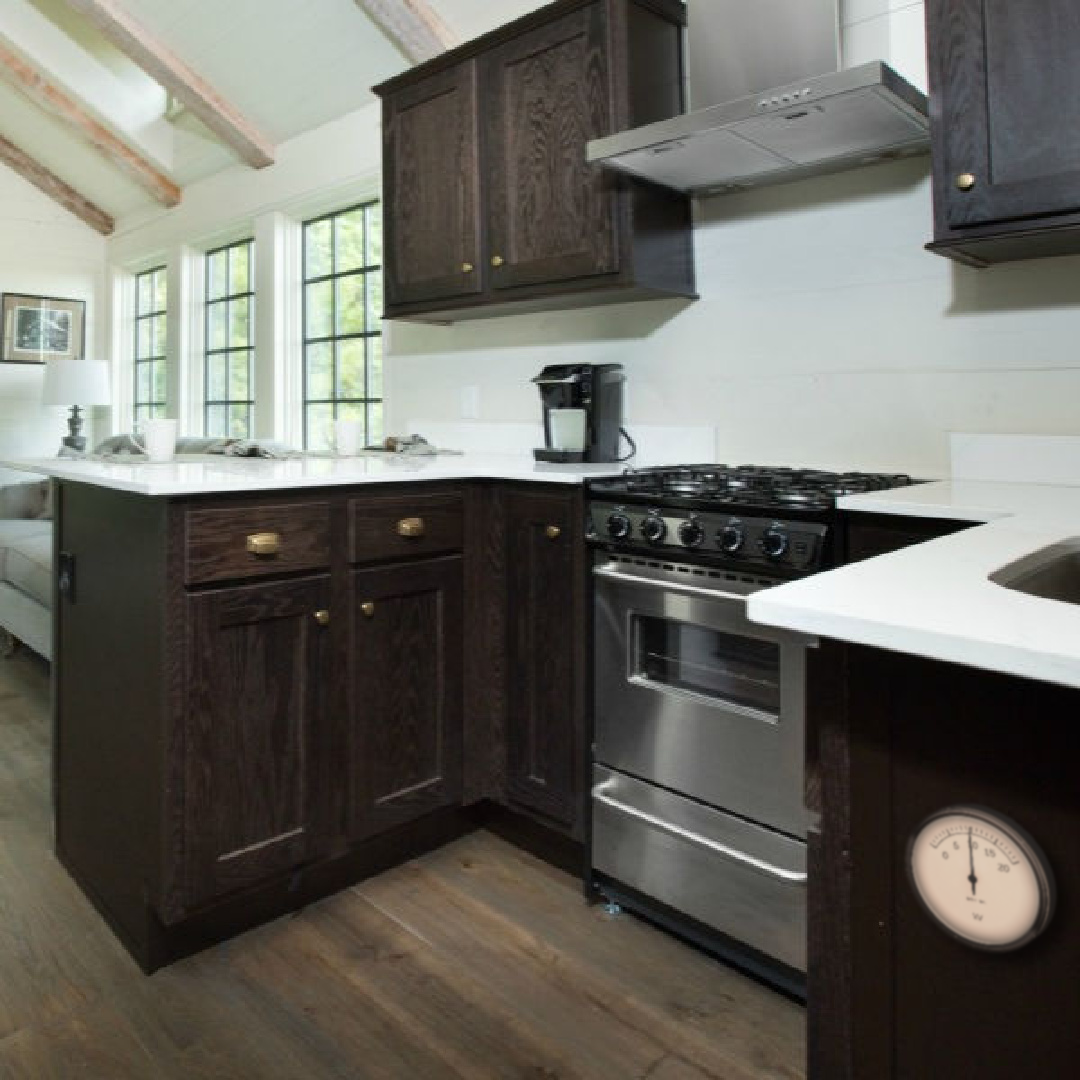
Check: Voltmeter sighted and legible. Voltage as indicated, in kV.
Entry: 10 kV
